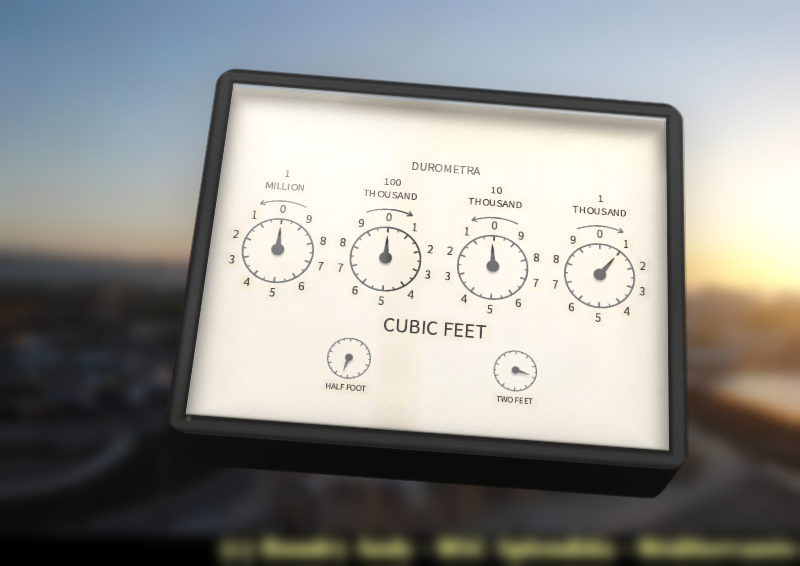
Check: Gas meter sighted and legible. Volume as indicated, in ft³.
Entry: 100 ft³
